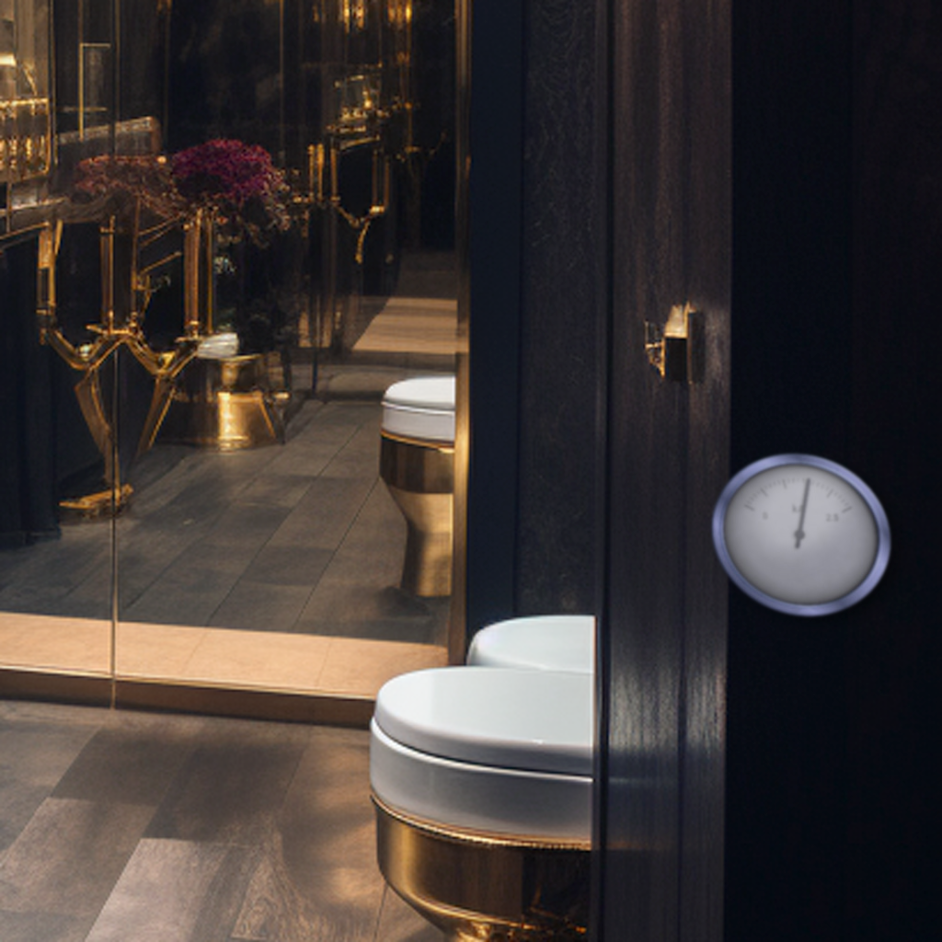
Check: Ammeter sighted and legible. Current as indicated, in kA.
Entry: 1.5 kA
